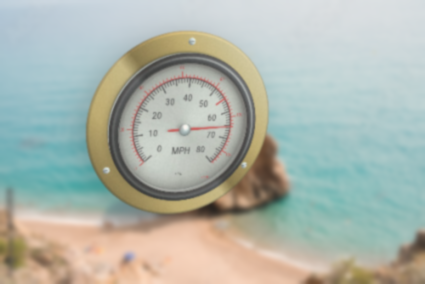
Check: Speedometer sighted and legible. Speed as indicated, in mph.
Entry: 65 mph
